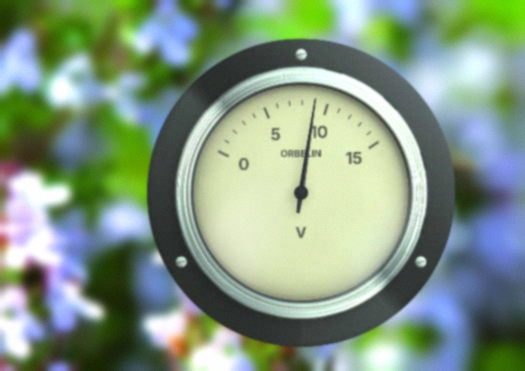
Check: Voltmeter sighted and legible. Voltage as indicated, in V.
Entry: 9 V
